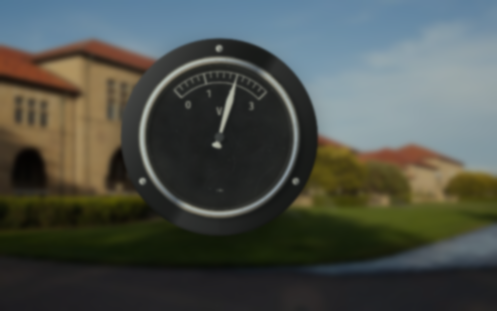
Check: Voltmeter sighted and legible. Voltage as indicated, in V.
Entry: 2 V
